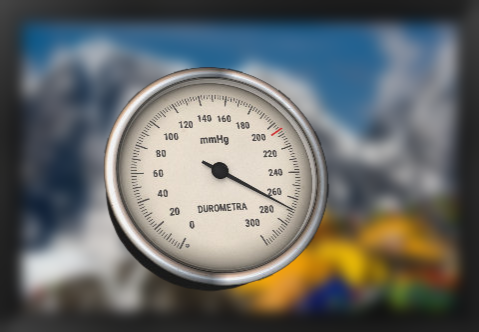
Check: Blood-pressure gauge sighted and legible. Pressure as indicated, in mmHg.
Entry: 270 mmHg
